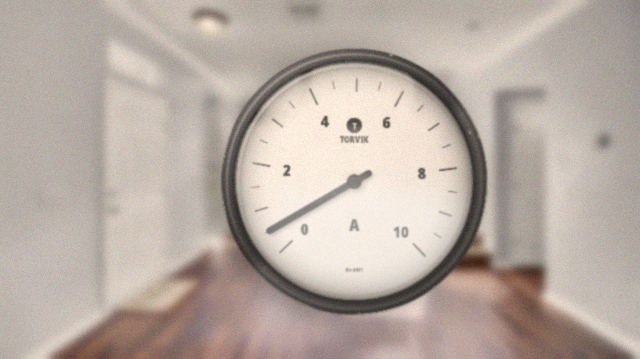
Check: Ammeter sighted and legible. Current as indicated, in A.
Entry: 0.5 A
